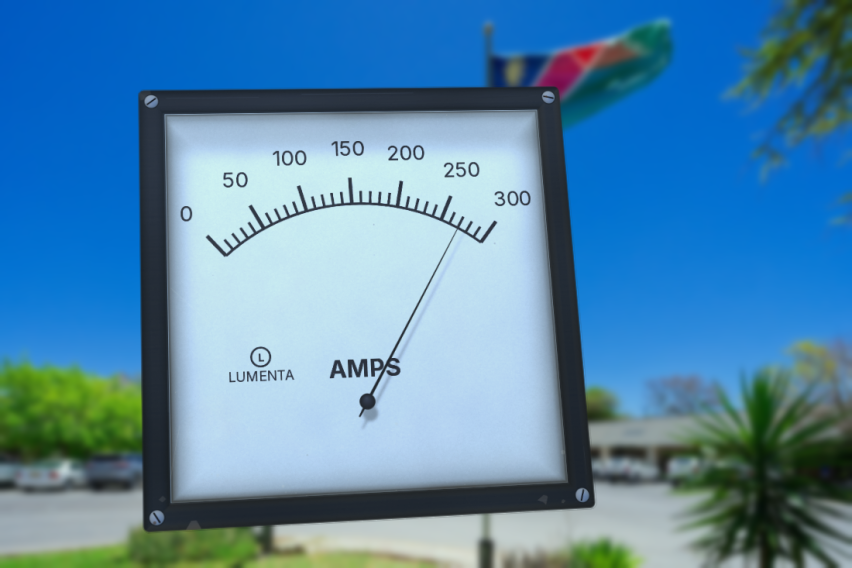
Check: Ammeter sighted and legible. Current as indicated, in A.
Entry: 270 A
